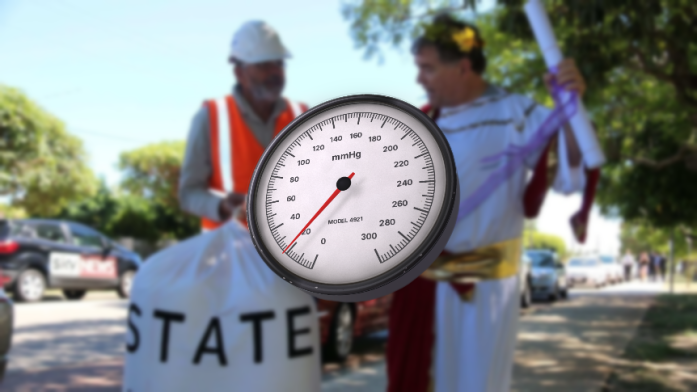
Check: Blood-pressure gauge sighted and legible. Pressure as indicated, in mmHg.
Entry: 20 mmHg
